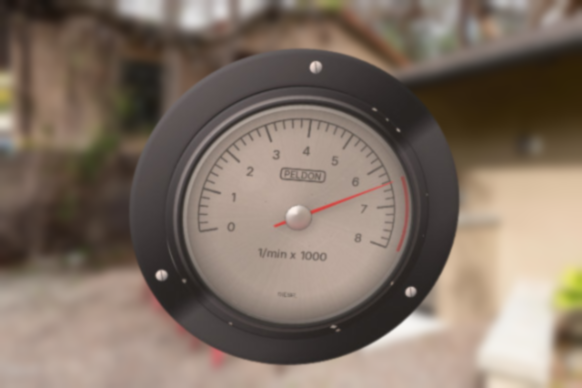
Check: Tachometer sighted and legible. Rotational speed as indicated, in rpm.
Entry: 6400 rpm
